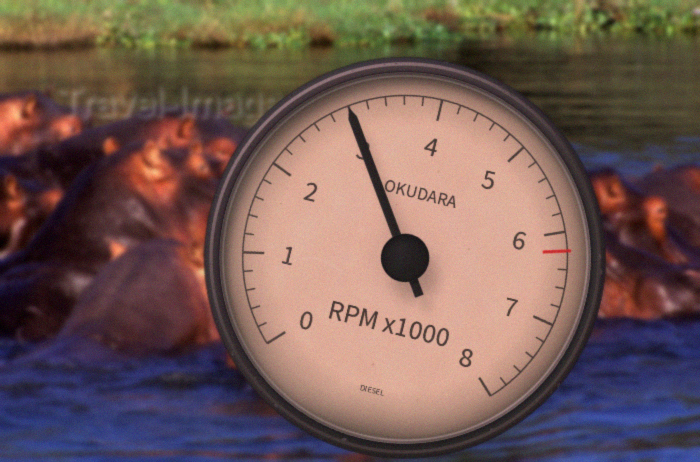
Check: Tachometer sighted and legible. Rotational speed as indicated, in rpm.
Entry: 3000 rpm
